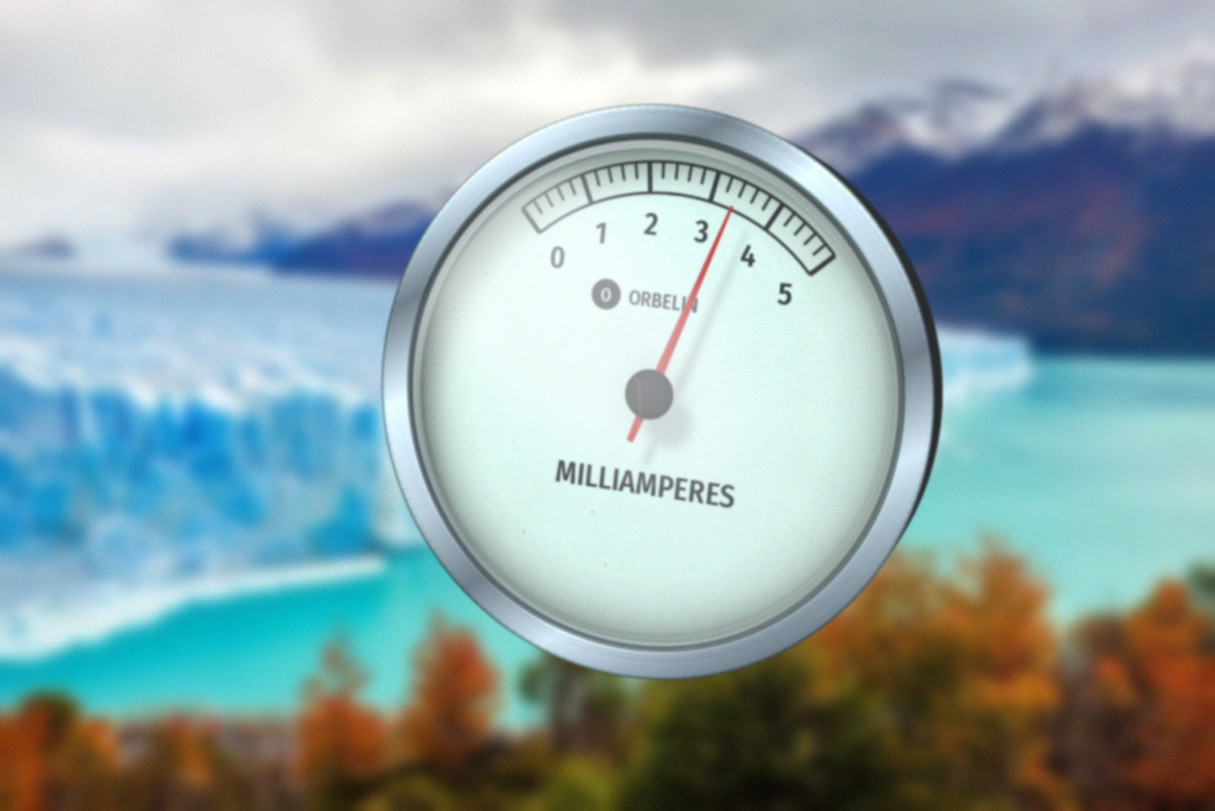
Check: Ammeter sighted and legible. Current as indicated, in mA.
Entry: 3.4 mA
